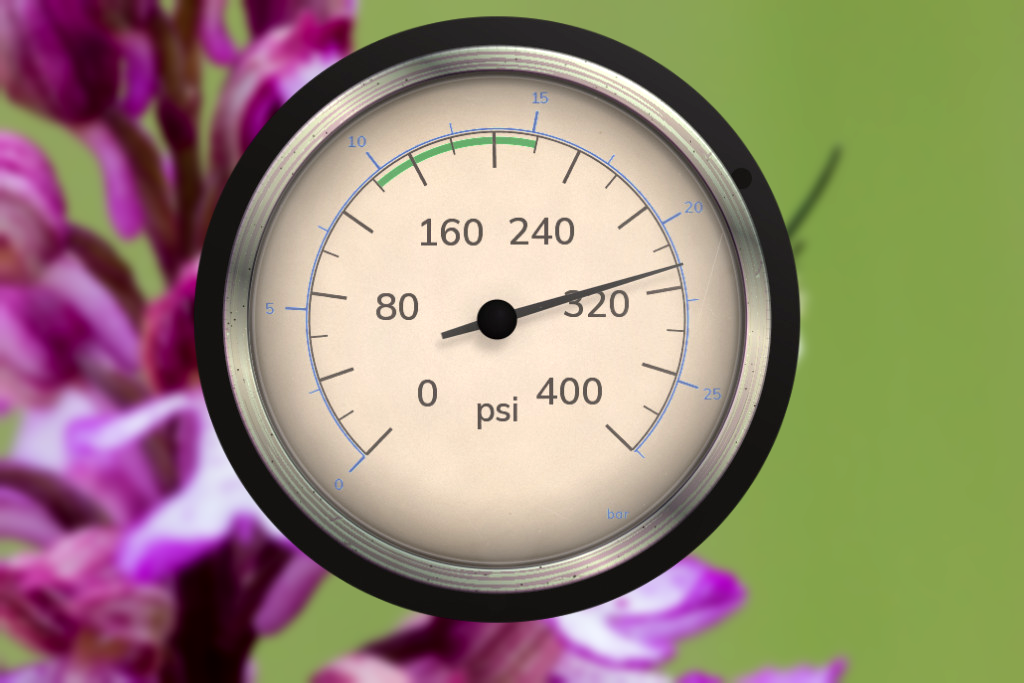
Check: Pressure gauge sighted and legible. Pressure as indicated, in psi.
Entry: 310 psi
